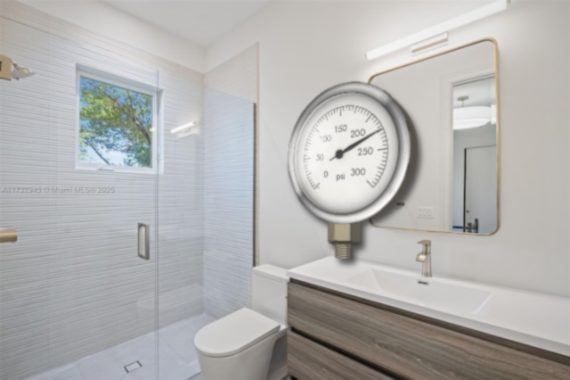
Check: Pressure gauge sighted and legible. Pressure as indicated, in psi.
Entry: 225 psi
